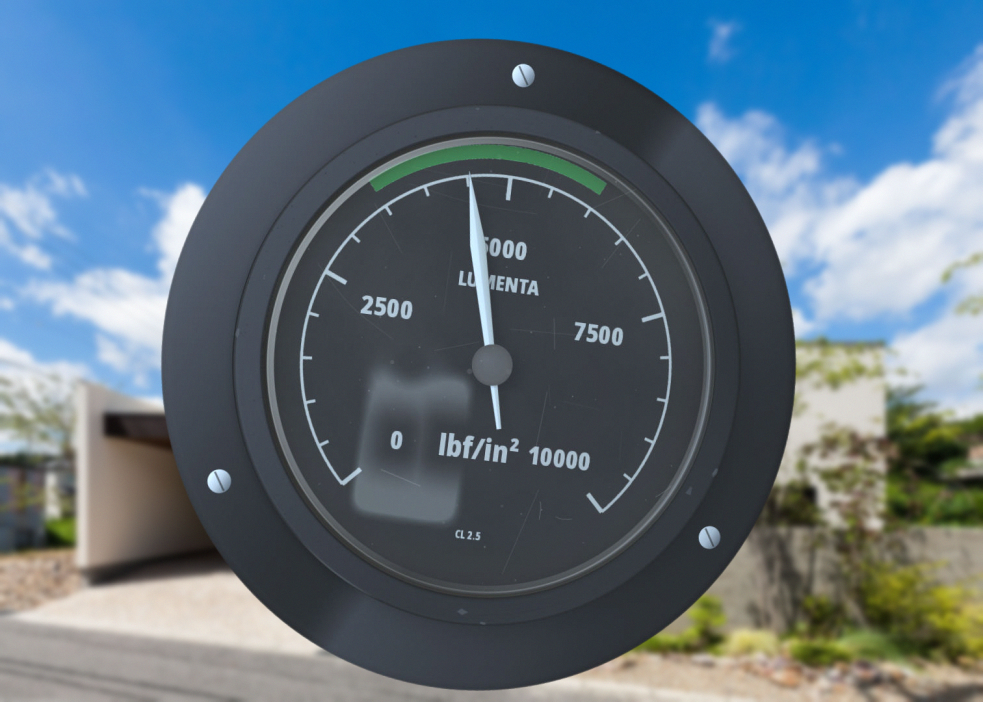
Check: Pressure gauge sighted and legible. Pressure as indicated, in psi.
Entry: 4500 psi
